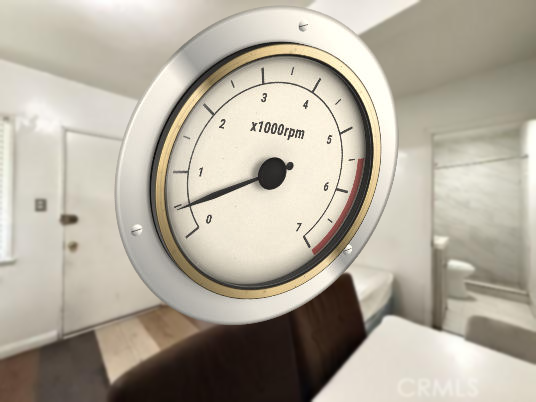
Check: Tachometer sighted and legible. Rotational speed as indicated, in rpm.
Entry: 500 rpm
